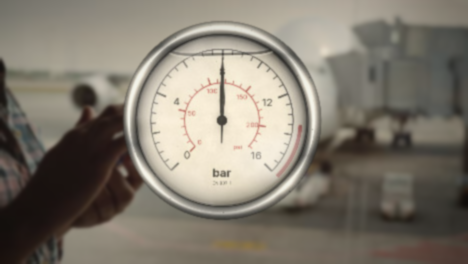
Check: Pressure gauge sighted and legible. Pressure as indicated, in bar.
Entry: 8 bar
